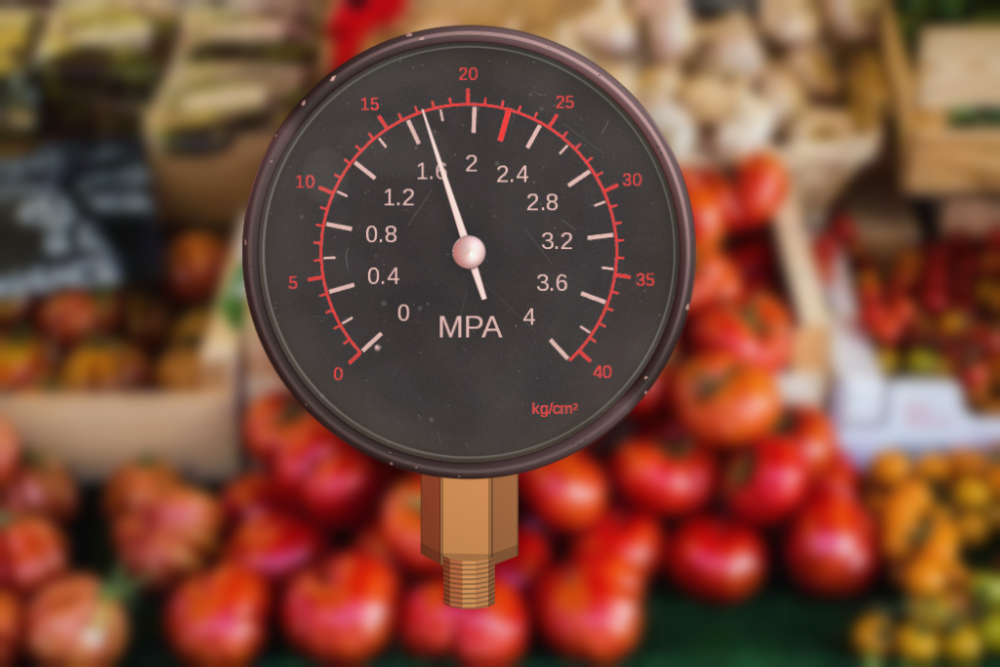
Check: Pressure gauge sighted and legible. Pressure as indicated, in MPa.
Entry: 1.7 MPa
